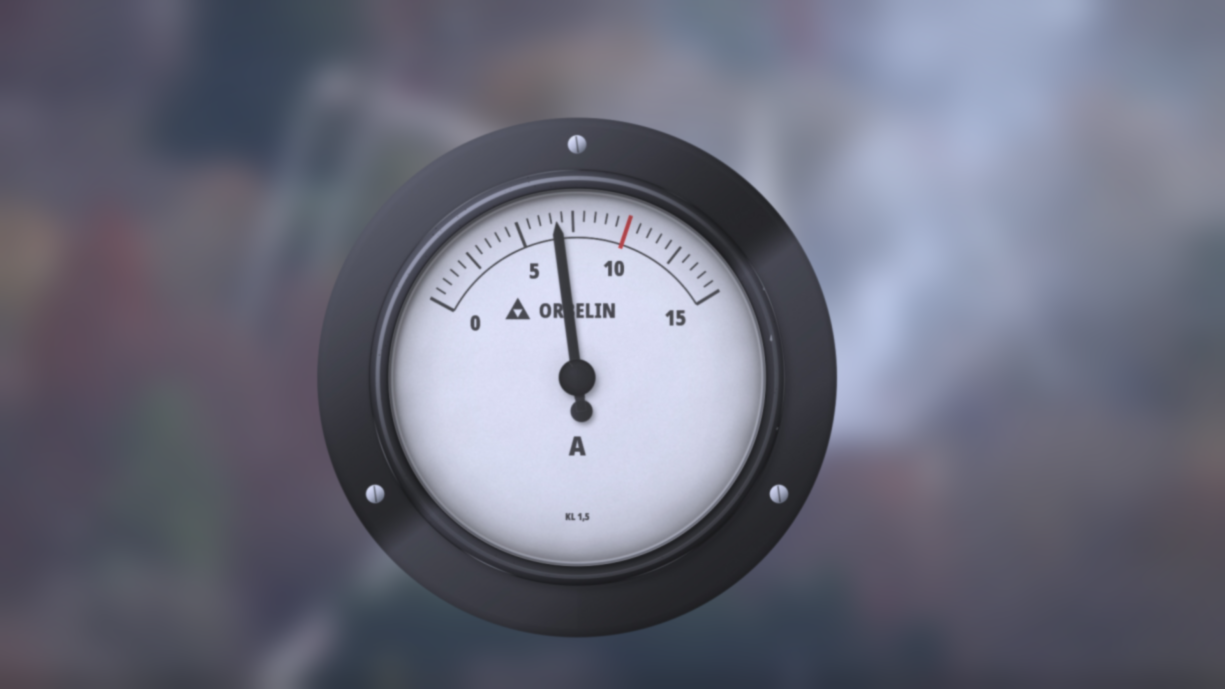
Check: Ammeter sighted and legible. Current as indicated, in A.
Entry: 6.75 A
